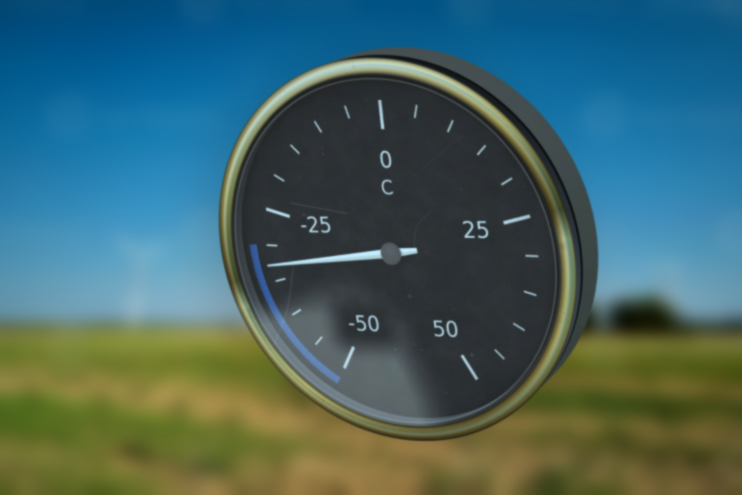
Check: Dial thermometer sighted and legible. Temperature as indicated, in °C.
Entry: -32.5 °C
